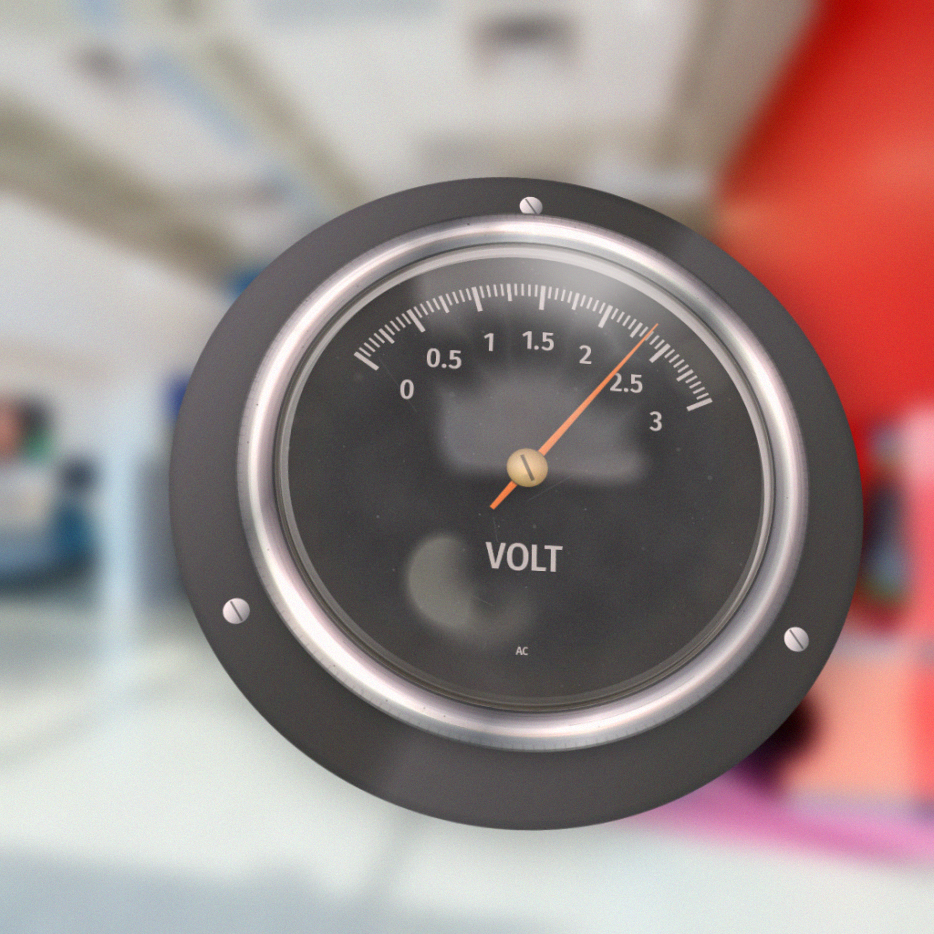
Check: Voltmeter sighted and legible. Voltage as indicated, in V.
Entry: 2.35 V
